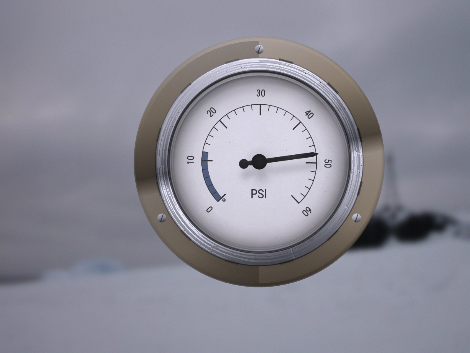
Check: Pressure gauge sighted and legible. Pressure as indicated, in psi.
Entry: 48 psi
